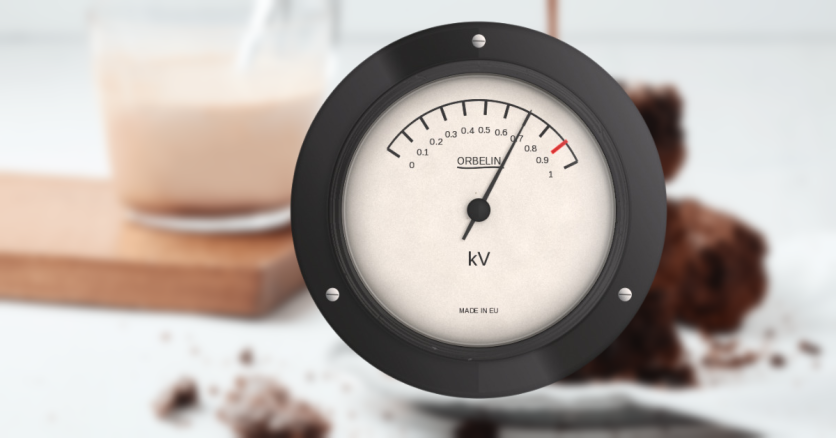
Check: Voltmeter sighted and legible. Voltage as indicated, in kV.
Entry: 0.7 kV
